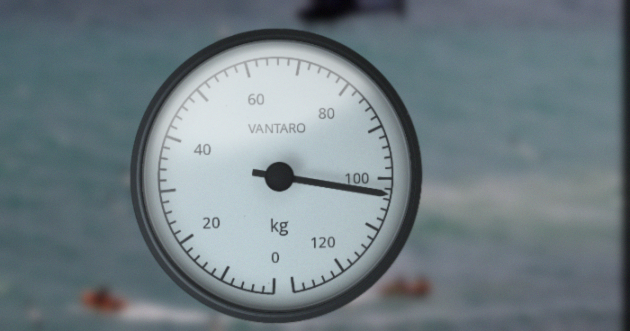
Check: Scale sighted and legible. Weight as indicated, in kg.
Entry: 103 kg
